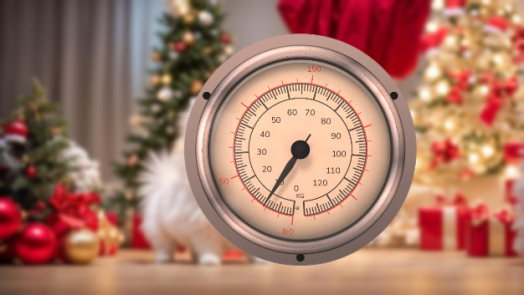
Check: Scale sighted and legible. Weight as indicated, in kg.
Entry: 10 kg
